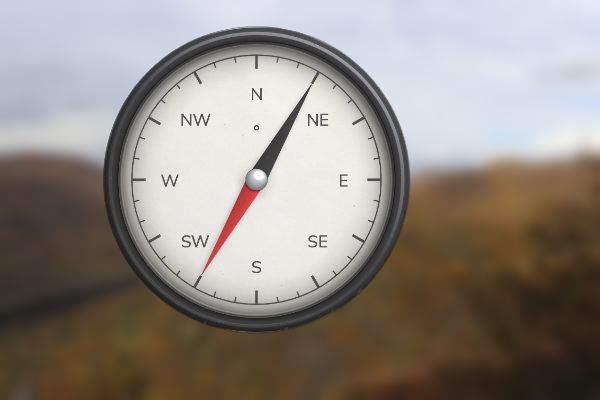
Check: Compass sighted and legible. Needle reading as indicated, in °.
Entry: 210 °
